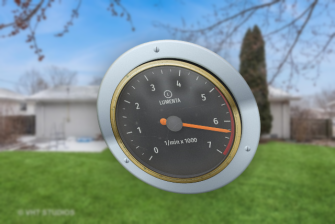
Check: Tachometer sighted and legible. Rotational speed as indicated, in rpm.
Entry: 6250 rpm
